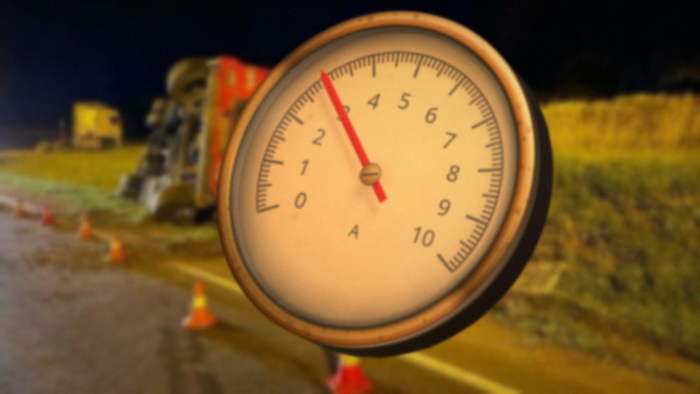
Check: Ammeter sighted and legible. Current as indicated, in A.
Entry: 3 A
